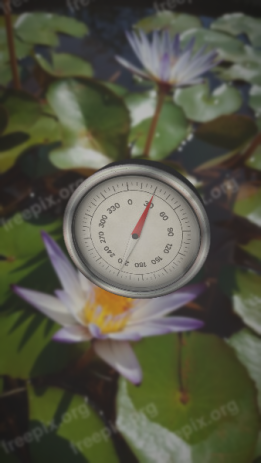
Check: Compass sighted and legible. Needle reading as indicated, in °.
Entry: 30 °
